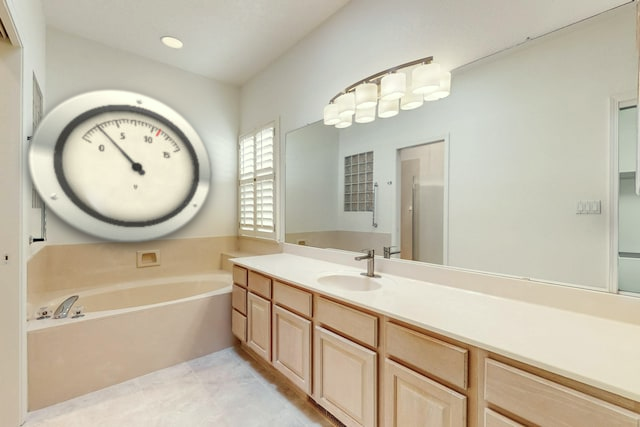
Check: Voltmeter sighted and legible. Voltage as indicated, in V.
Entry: 2.5 V
